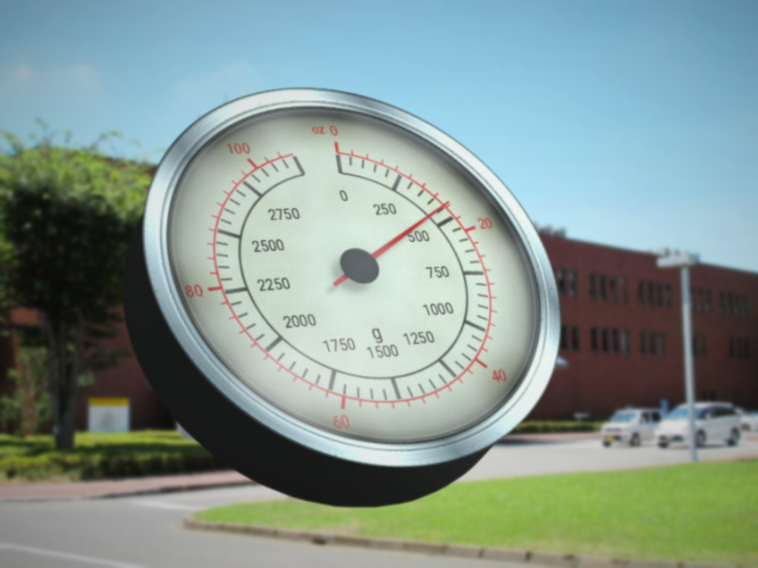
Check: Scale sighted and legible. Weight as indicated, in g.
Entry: 450 g
